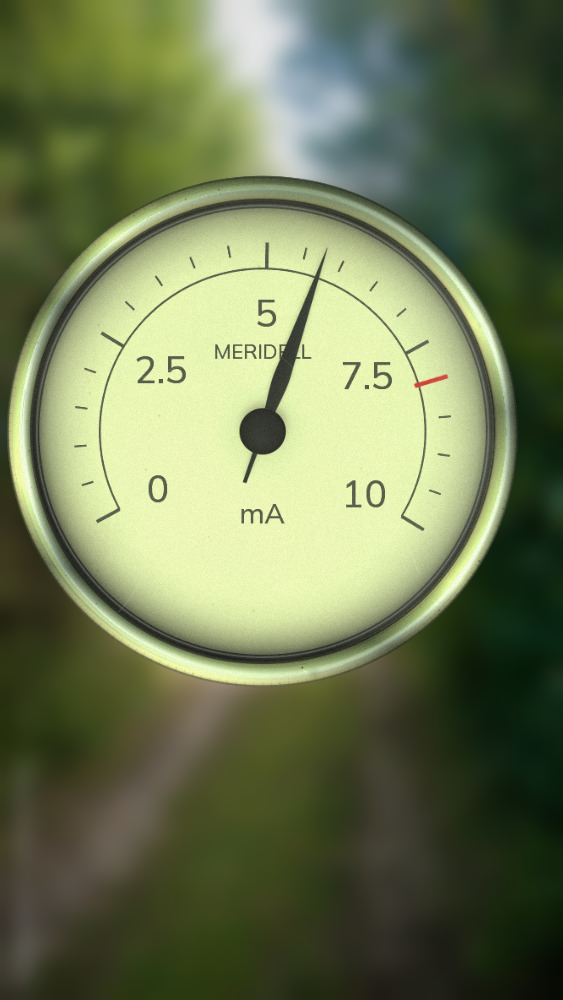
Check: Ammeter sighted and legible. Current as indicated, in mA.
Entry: 5.75 mA
